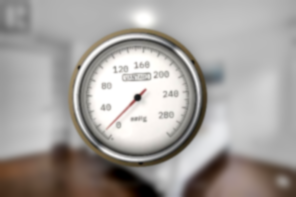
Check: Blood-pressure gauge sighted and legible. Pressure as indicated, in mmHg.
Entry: 10 mmHg
